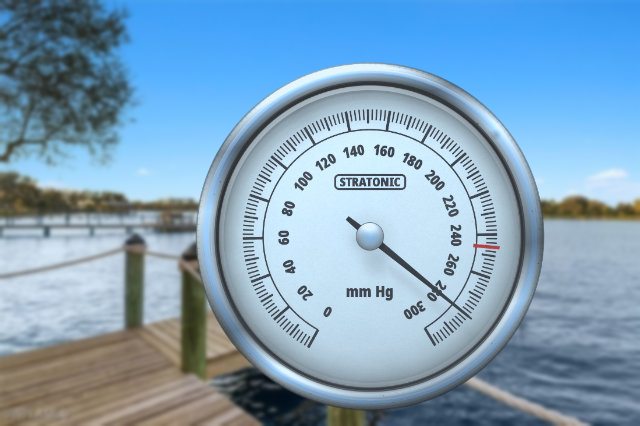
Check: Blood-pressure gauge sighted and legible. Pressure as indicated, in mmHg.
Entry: 280 mmHg
